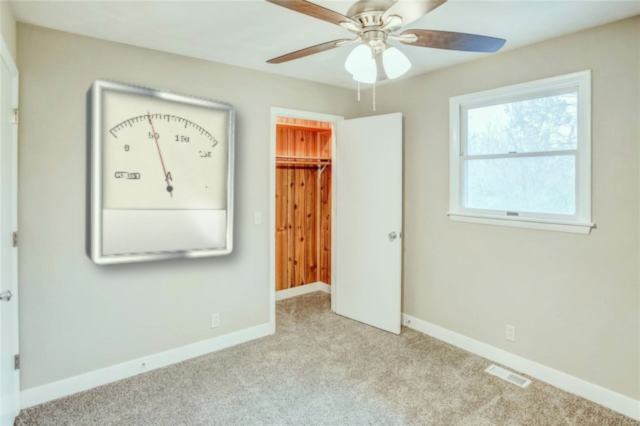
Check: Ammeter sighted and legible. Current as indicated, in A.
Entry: 50 A
